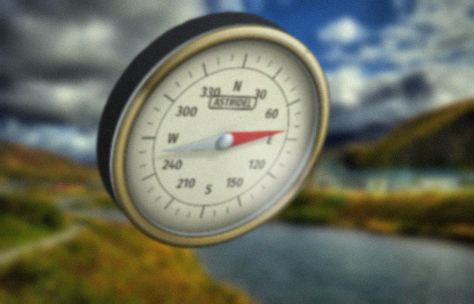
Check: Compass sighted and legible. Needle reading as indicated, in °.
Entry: 80 °
